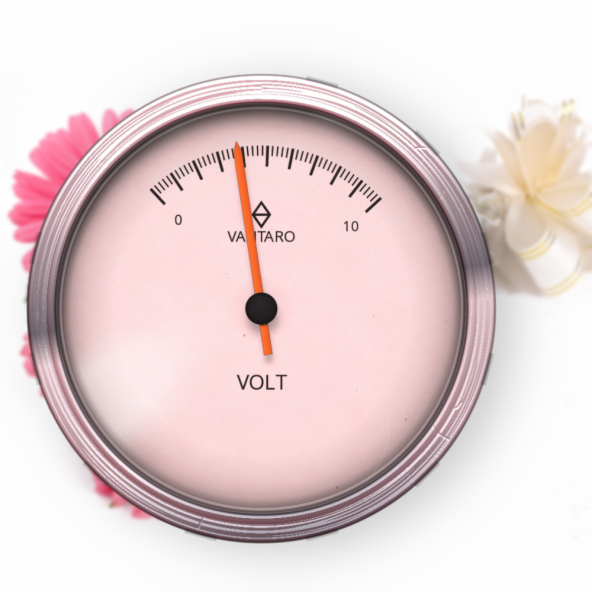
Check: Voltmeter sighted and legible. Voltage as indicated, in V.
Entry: 3.8 V
